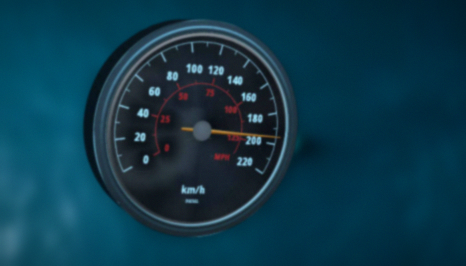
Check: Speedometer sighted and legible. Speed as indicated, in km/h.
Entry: 195 km/h
